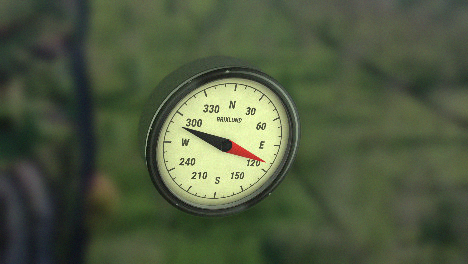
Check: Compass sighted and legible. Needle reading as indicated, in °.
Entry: 110 °
